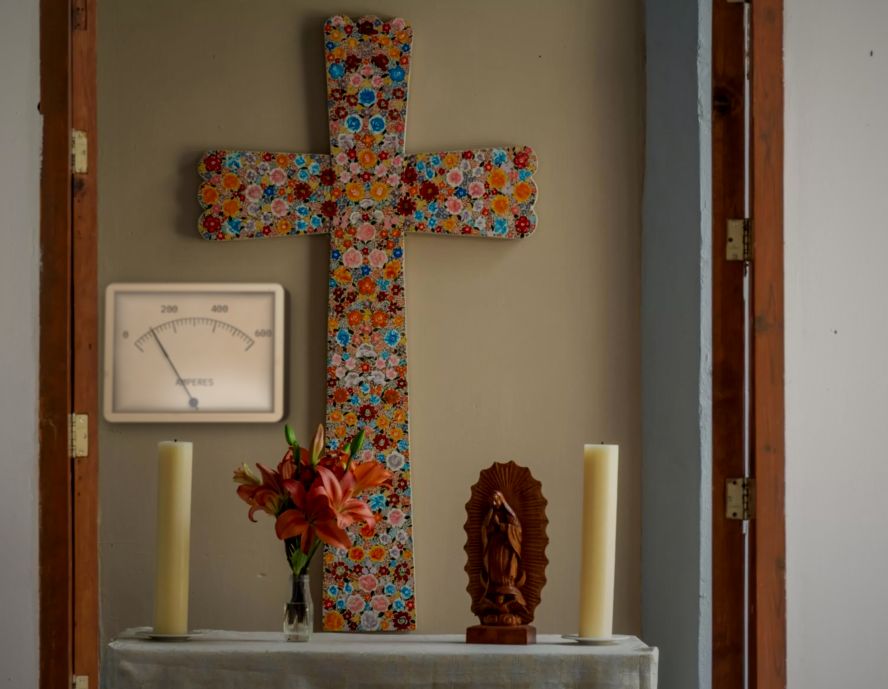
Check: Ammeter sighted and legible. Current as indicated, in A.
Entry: 100 A
